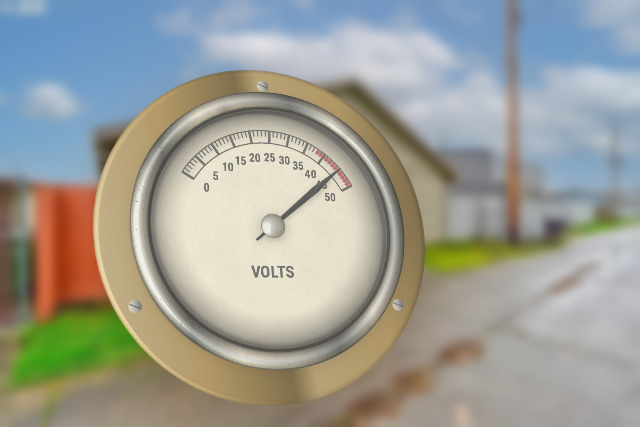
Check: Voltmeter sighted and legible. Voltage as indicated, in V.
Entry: 45 V
